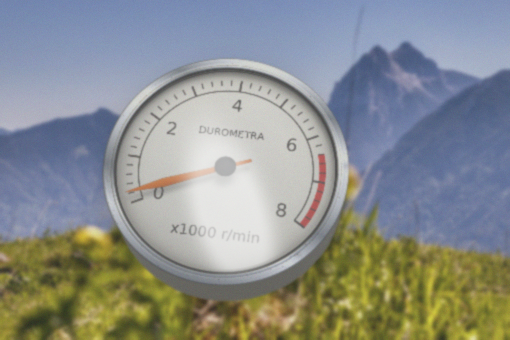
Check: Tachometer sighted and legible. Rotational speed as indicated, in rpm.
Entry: 200 rpm
